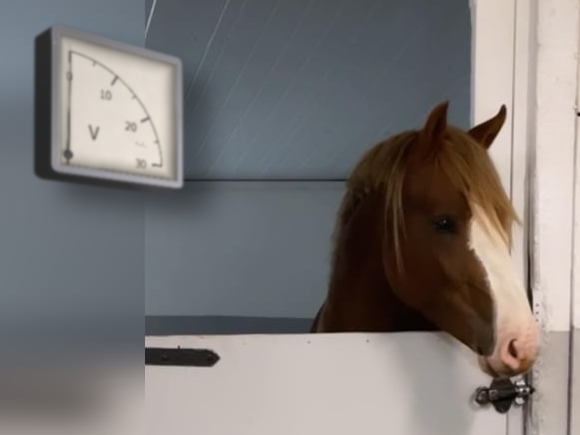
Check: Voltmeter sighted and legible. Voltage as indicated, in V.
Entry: 0 V
